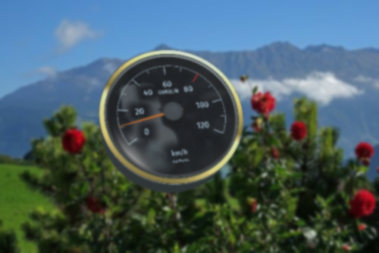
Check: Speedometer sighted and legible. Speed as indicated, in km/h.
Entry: 10 km/h
